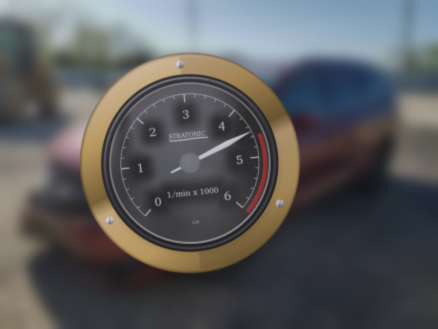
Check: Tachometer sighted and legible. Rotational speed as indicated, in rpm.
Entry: 4500 rpm
